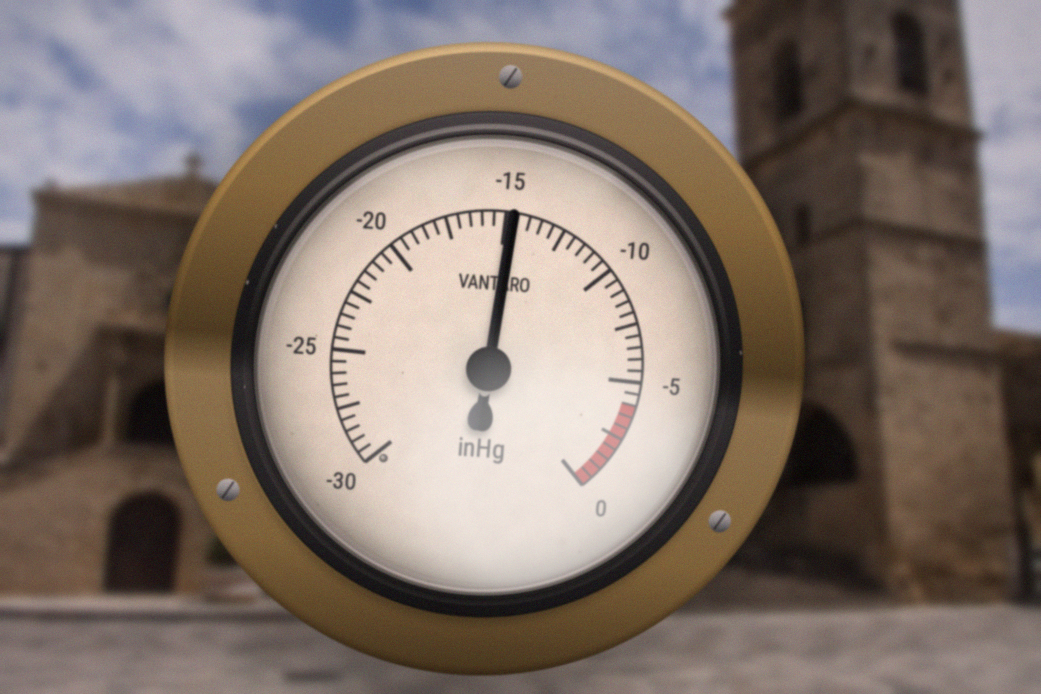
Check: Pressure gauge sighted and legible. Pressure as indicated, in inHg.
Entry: -14.75 inHg
